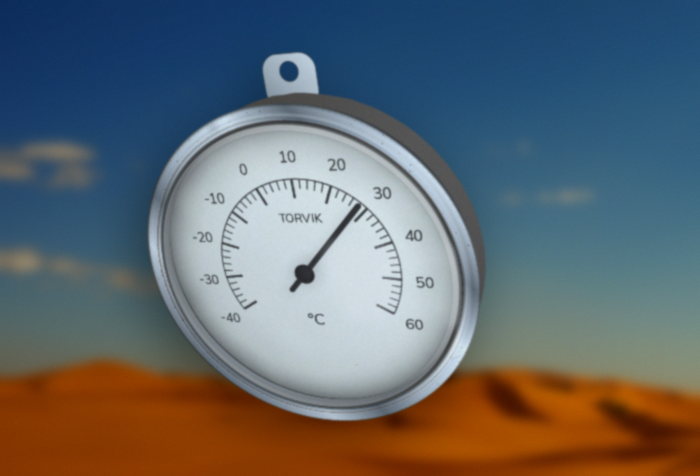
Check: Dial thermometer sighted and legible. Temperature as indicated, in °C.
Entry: 28 °C
